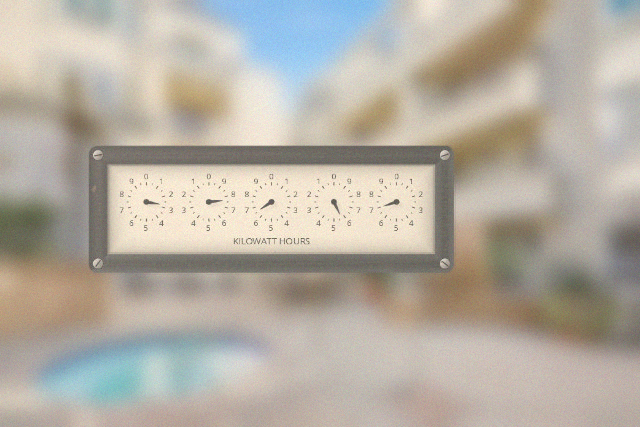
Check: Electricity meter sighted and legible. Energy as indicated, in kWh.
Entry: 27657 kWh
